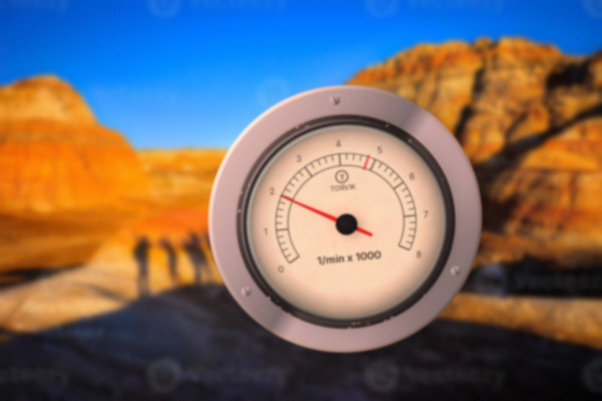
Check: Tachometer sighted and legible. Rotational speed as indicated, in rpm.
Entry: 2000 rpm
